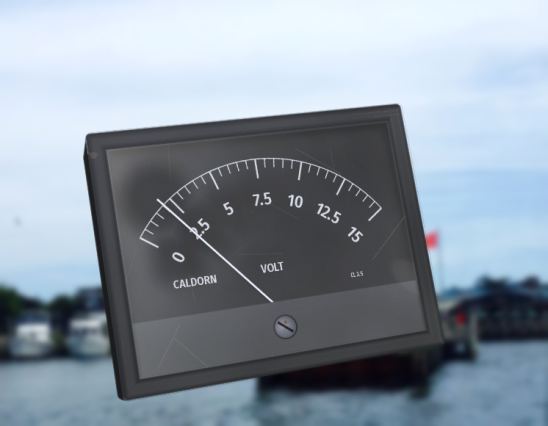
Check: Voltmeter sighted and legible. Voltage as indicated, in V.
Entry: 2 V
